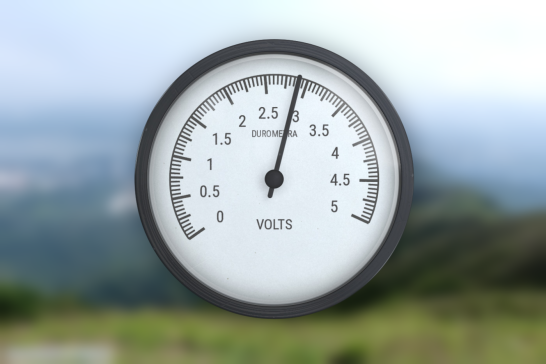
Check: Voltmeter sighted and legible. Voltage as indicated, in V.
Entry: 2.9 V
